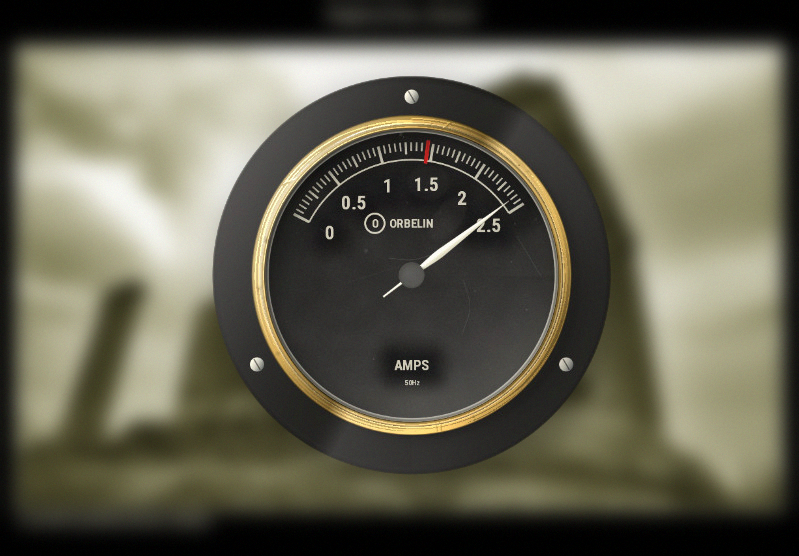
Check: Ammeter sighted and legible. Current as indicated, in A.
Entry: 2.4 A
